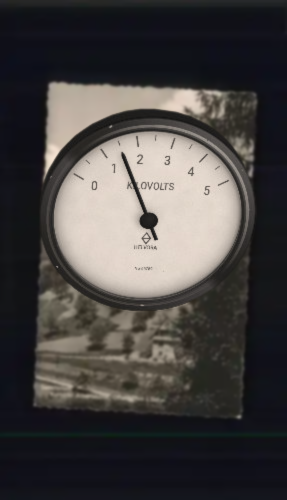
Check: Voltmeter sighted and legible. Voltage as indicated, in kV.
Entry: 1.5 kV
